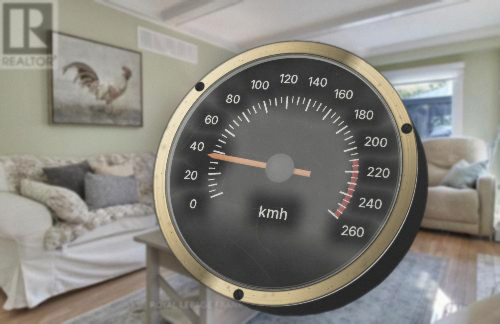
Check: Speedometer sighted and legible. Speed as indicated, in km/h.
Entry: 35 km/h
